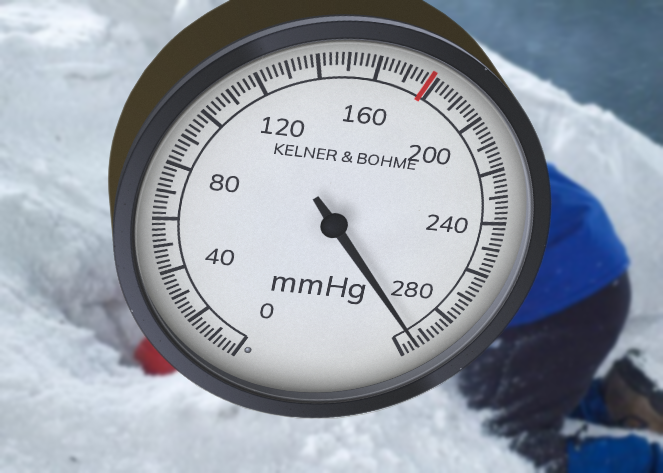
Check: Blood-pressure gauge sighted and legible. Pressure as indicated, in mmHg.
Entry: 294 mmHg
